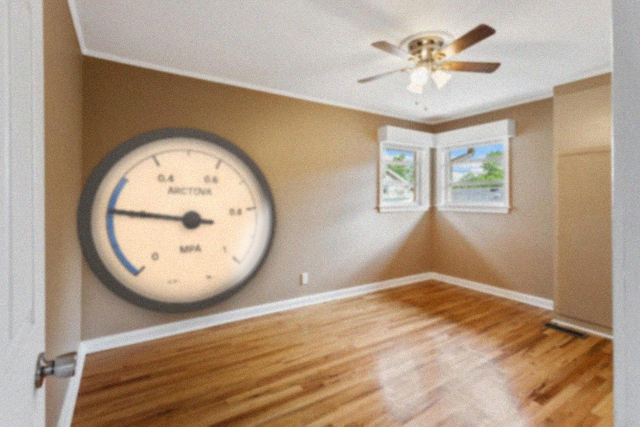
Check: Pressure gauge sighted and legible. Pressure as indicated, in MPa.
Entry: 0.2 MPa
